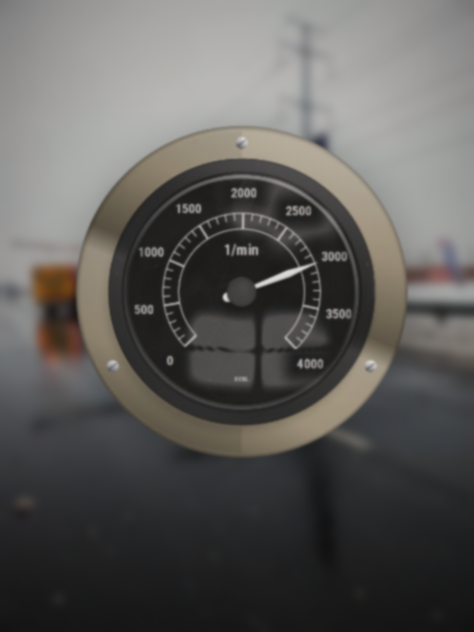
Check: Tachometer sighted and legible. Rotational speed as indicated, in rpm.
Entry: 3000 rpm
